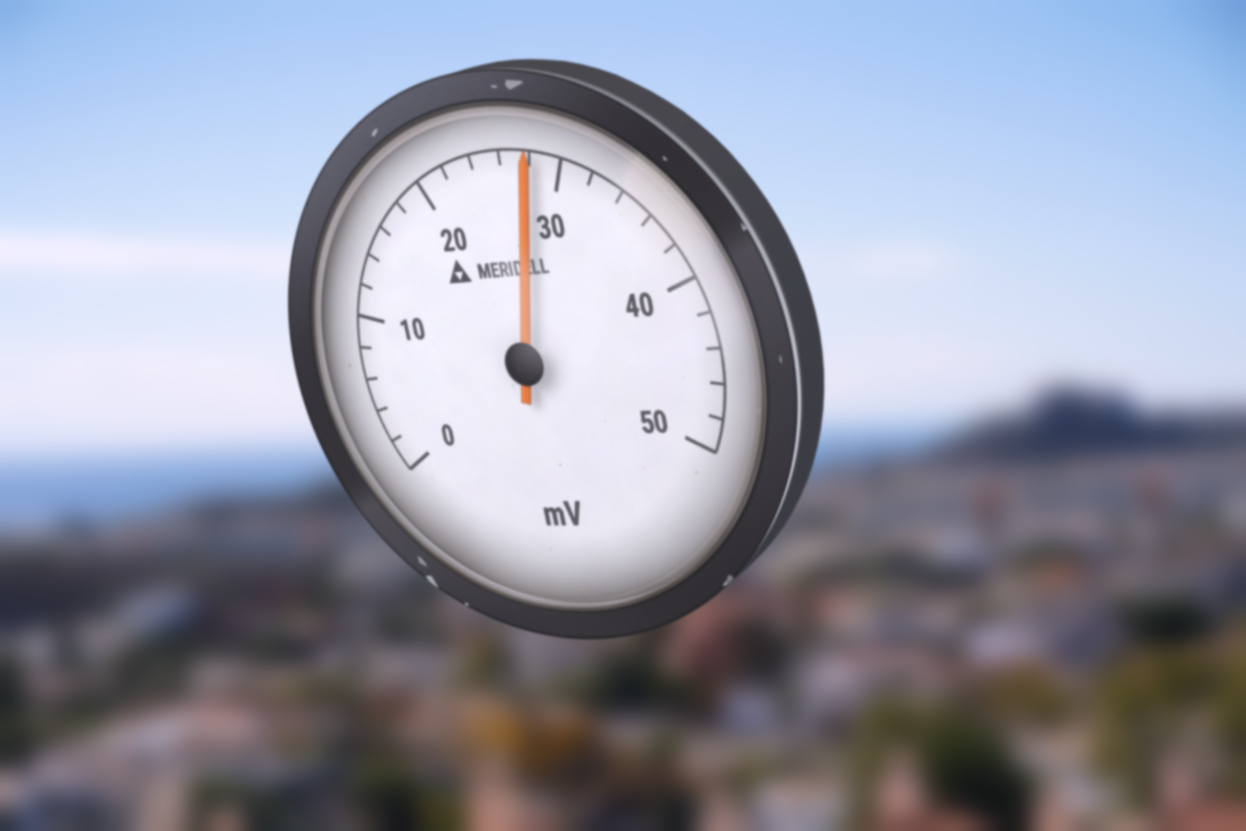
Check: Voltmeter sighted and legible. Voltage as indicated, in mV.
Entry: 28 mV
